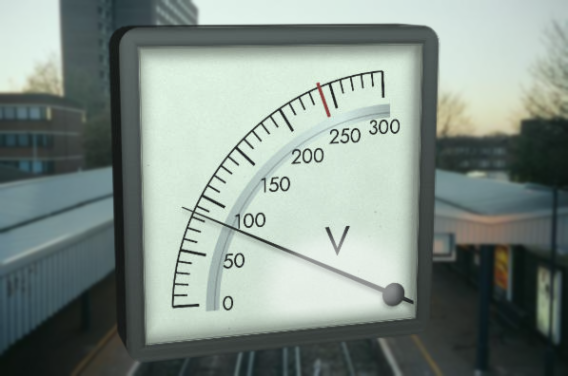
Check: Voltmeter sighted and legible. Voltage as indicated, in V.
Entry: 85 V
